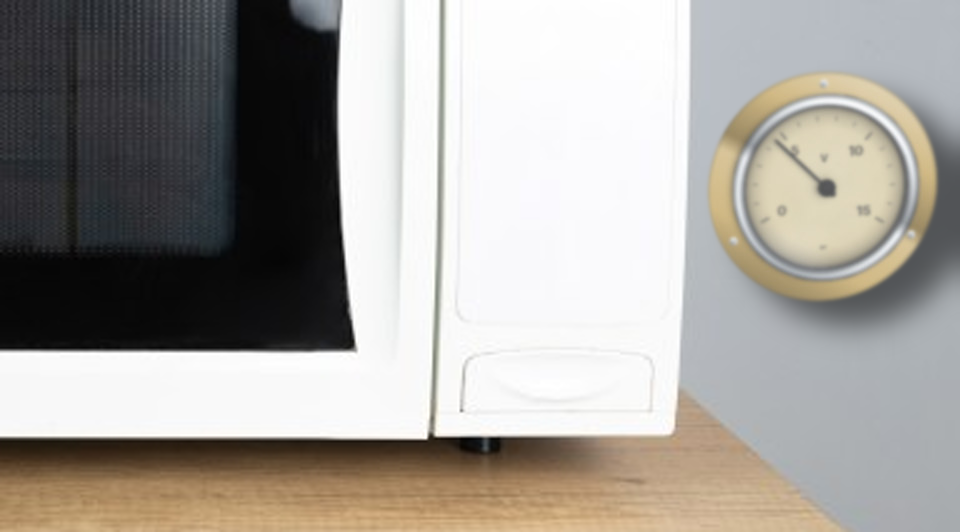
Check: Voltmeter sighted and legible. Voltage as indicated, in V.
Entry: 4.5 V
